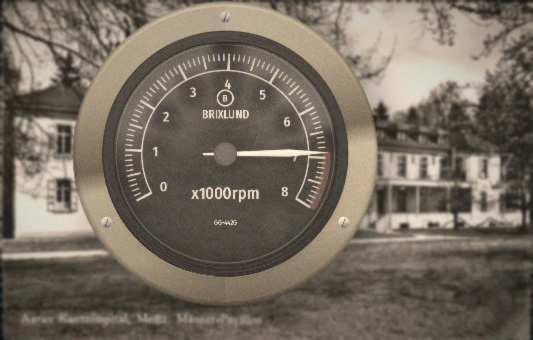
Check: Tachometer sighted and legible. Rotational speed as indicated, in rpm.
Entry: 6900 rpm
